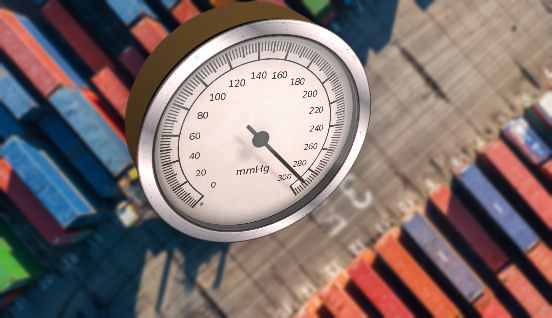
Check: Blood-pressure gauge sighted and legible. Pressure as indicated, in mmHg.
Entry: 290 mmHg
